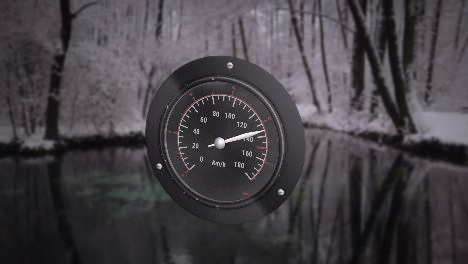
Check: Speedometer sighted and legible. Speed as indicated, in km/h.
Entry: 135 km/h
